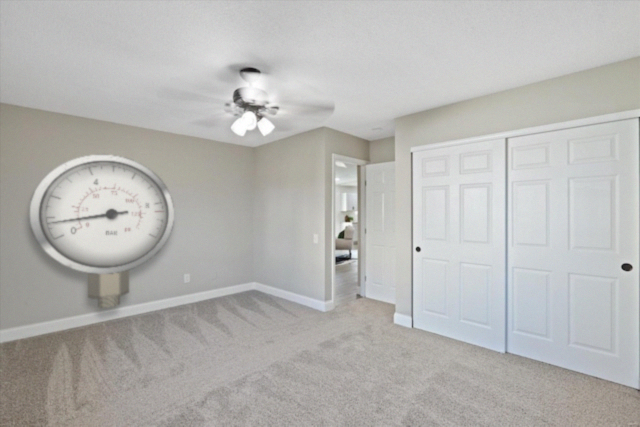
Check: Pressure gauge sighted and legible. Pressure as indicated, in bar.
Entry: 0.75 bar
